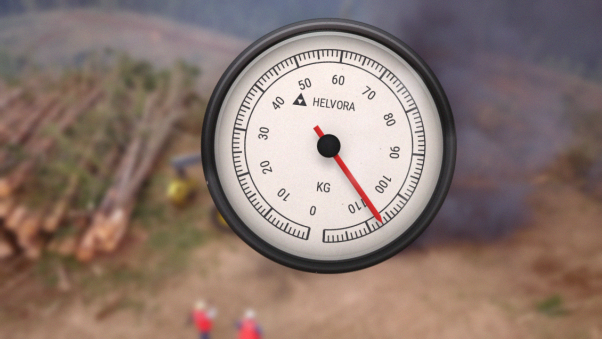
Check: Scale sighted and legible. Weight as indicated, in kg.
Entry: 107 kg
